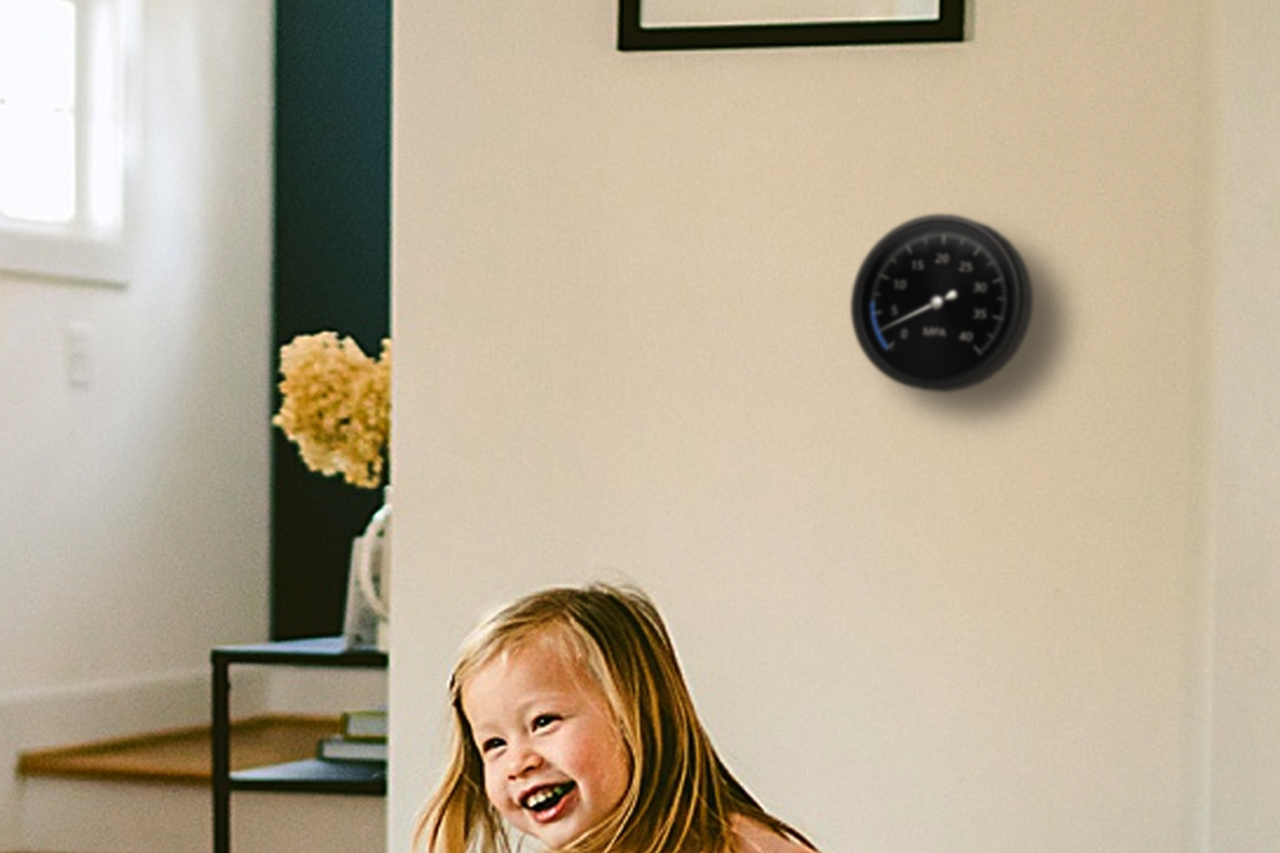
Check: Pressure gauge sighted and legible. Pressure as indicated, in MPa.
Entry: 2.5 MPa
